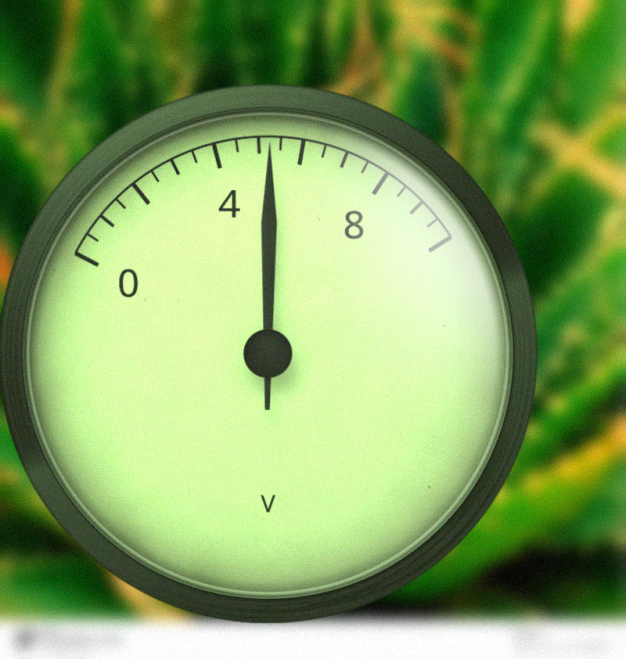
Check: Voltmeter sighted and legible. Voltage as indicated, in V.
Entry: 5.25 V
